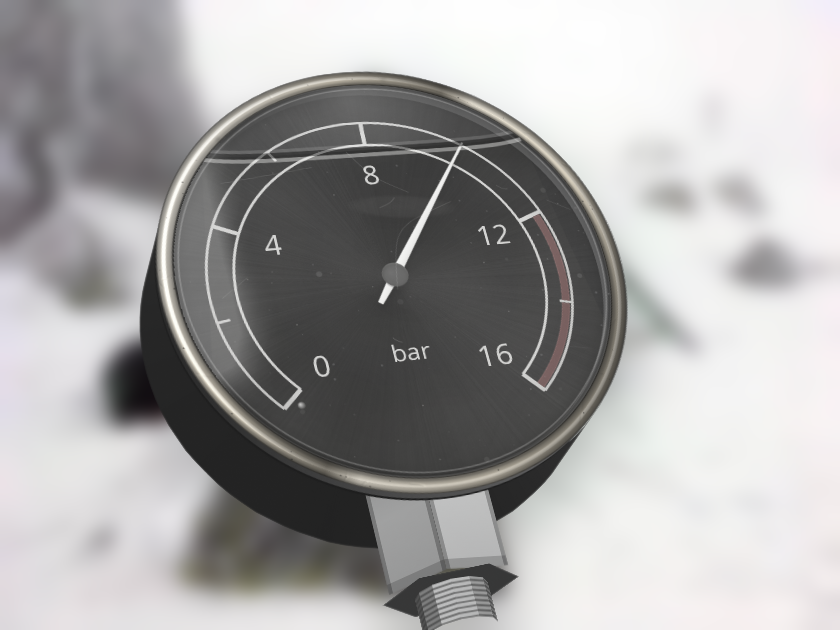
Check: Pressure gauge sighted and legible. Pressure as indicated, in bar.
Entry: 10 bar
